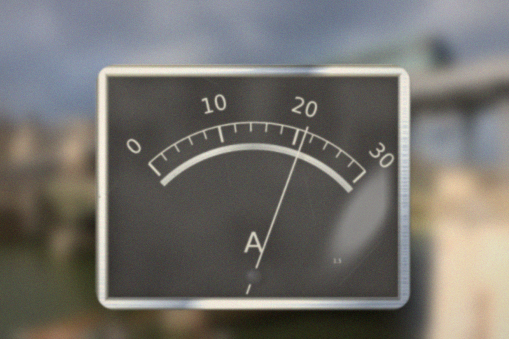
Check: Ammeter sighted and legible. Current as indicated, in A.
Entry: 21 A
